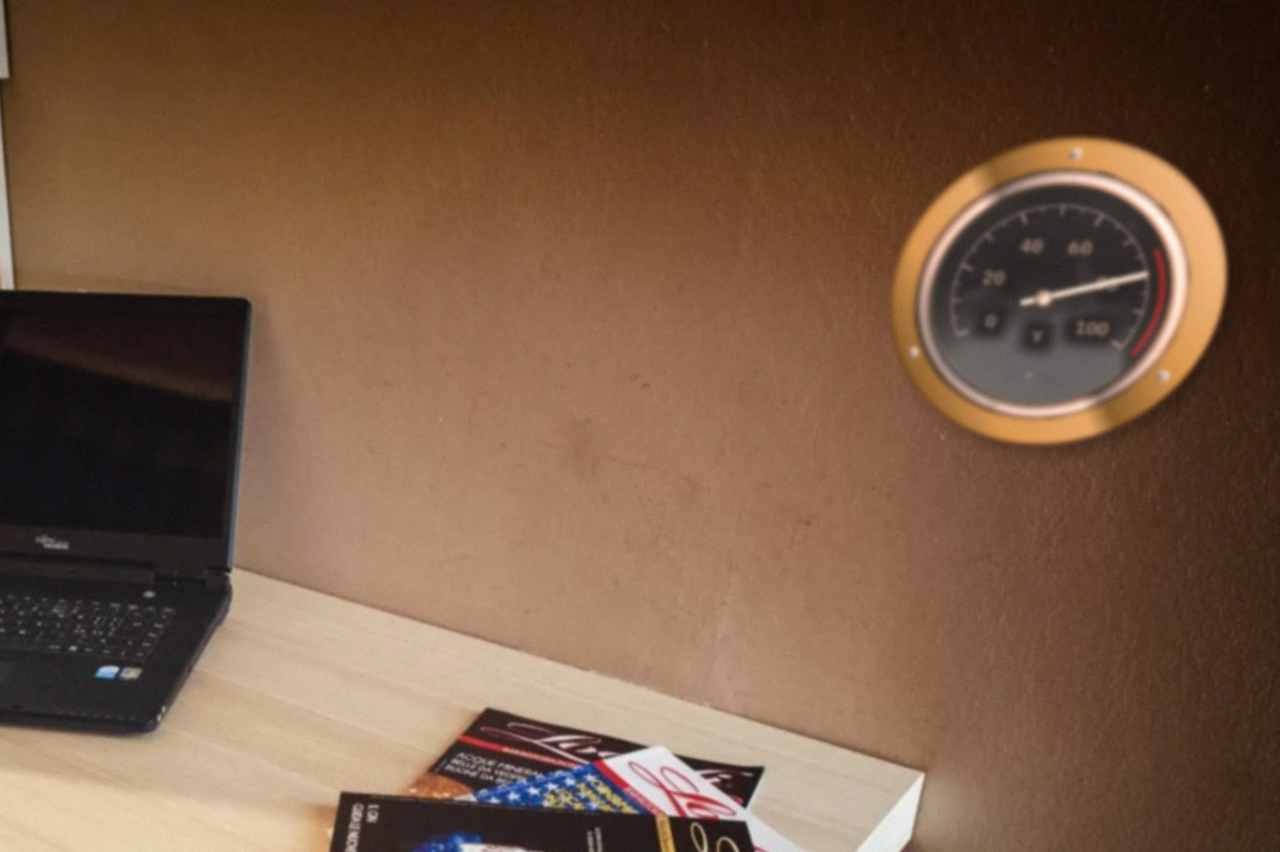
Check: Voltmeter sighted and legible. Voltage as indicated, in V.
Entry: 80 V
